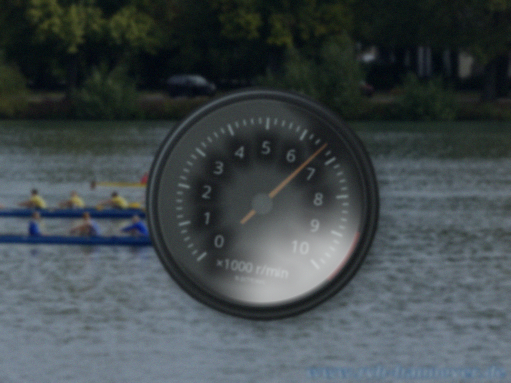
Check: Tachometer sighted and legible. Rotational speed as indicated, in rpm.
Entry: 6600 rpm
